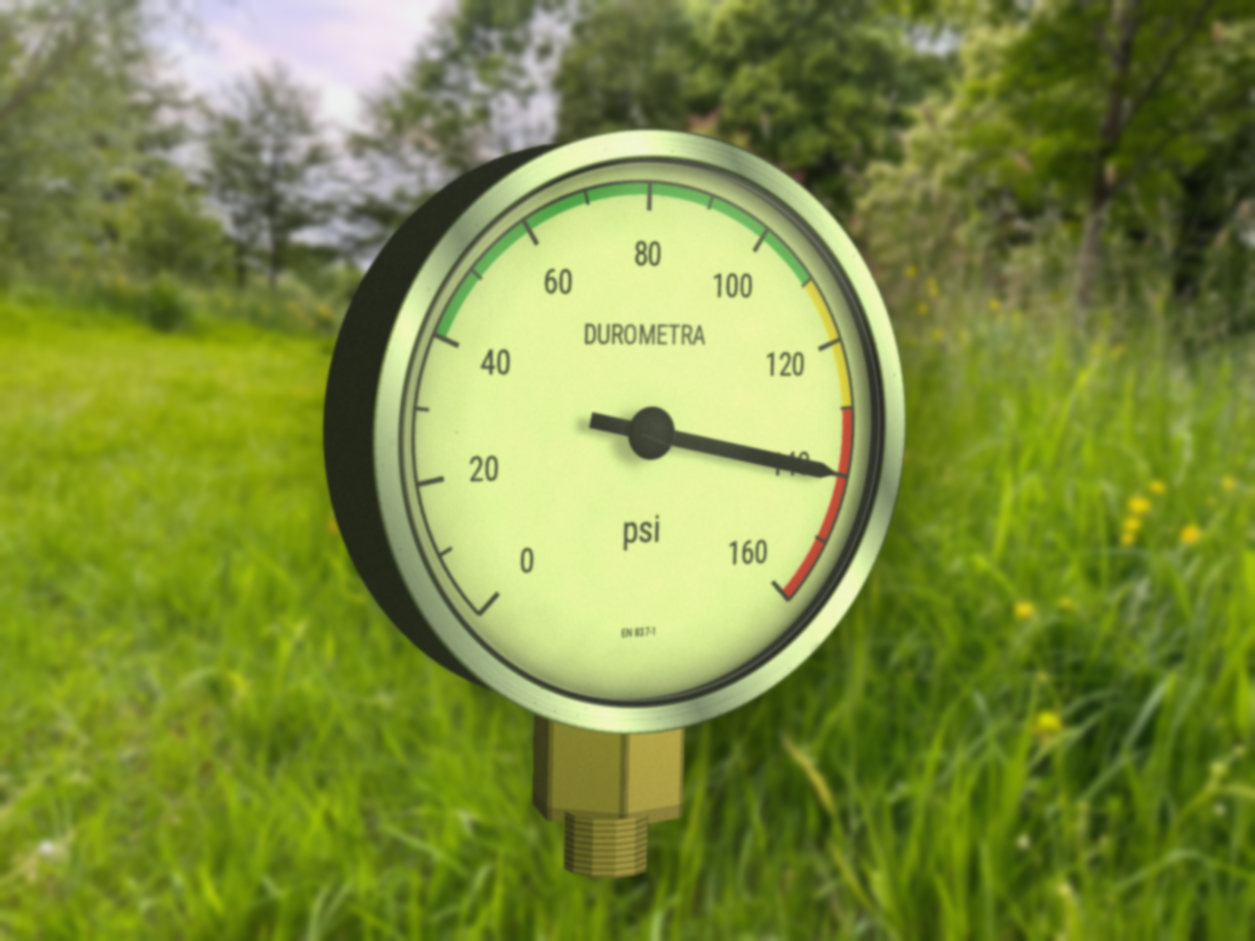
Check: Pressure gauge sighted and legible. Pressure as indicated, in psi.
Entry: 140 psi
